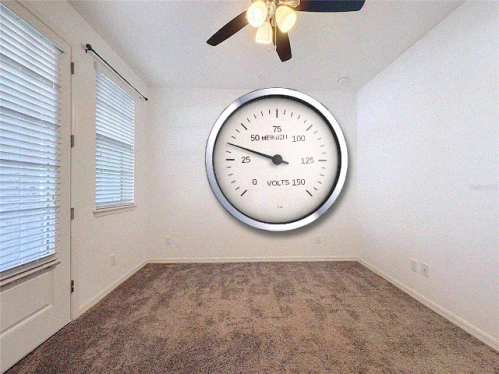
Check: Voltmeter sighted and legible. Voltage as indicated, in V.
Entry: 35 V
